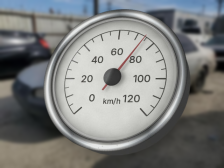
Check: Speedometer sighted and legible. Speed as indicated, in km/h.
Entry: 75 km/h
